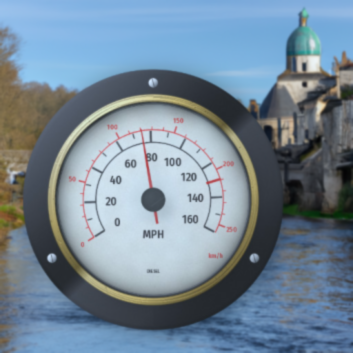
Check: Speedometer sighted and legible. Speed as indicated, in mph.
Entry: 75 mph
